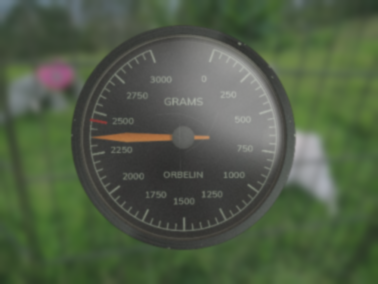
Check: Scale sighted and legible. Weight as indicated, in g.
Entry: 2350 g
